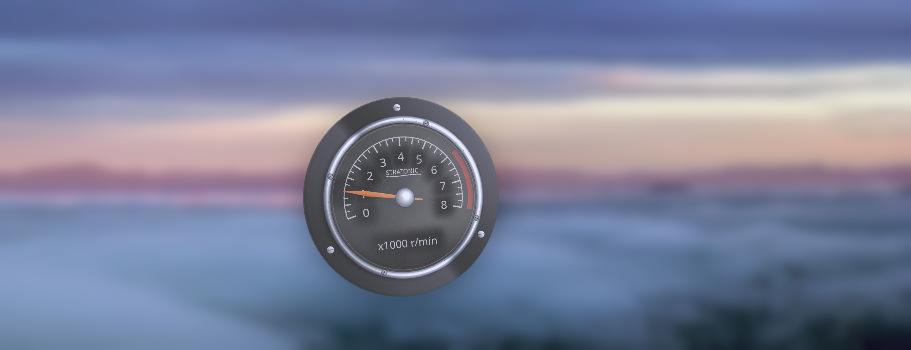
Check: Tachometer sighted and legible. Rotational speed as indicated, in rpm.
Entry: 1000 rpm
